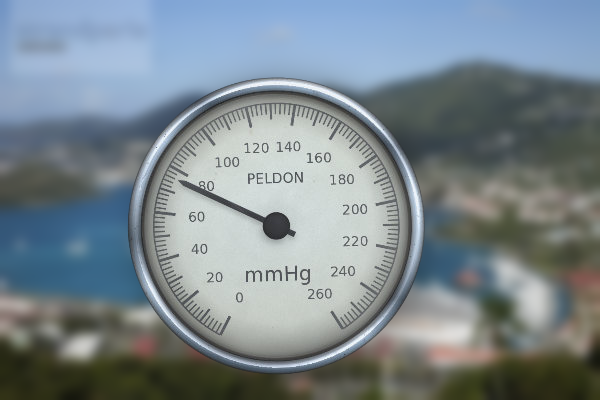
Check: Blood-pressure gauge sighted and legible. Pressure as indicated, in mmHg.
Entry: 76 mmHg
